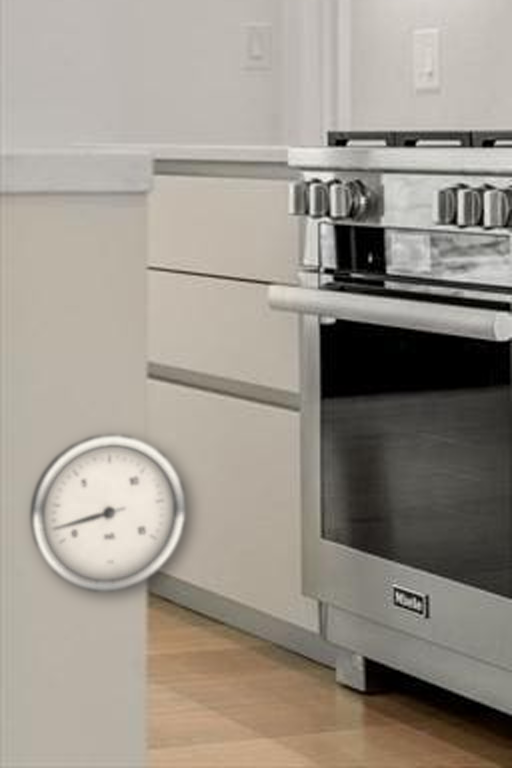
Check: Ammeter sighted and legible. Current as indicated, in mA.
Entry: 1 mA
